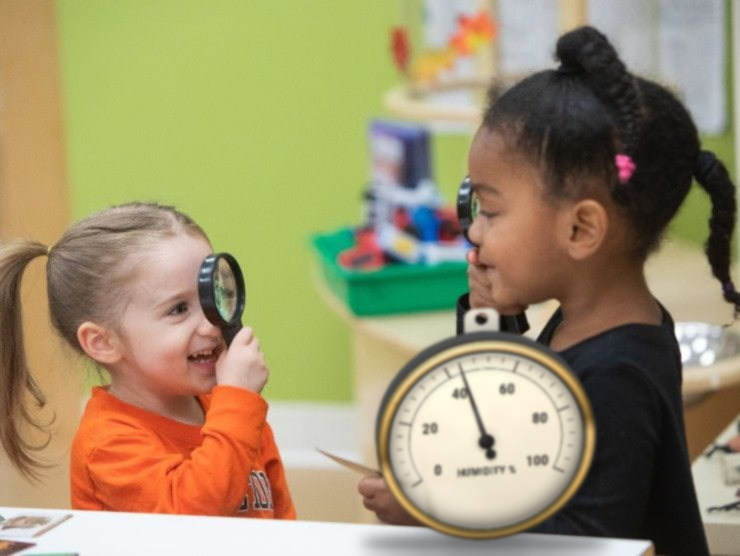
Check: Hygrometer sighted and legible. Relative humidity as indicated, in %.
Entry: 44 %
